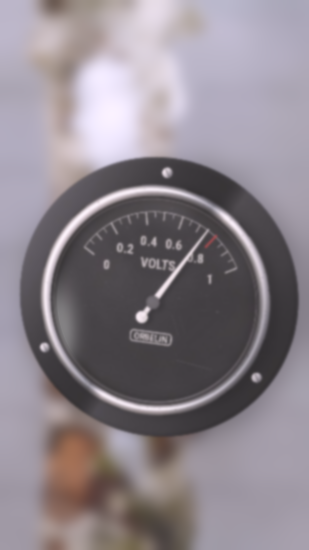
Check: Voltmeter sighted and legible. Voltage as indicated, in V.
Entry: 0.75 V
